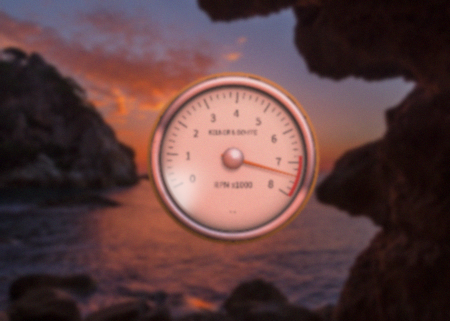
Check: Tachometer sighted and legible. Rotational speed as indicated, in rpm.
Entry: 7400 rpm
